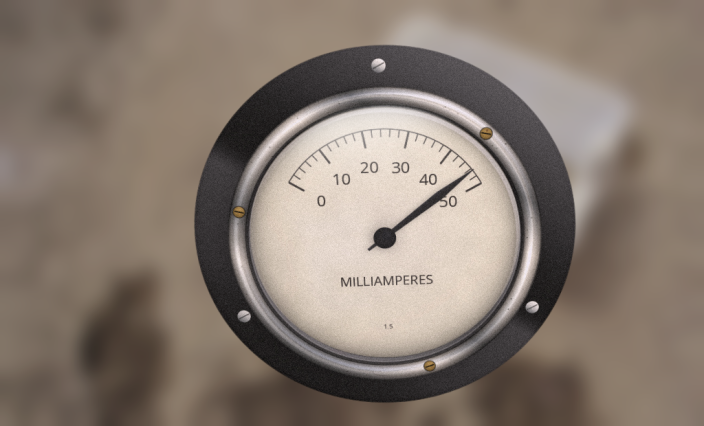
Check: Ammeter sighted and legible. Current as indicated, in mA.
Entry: 46 mA
